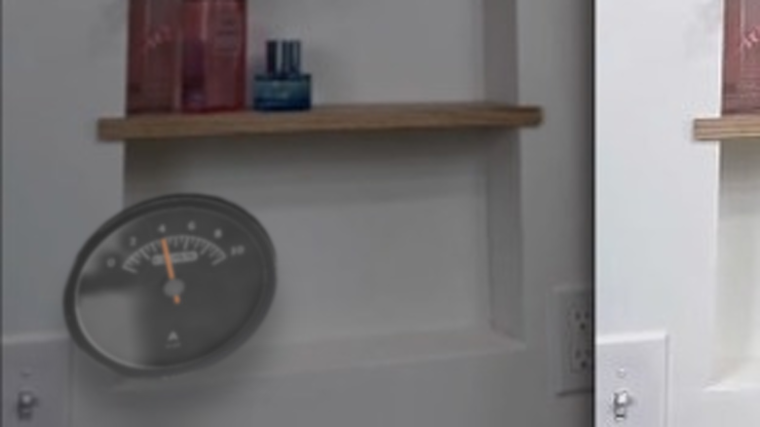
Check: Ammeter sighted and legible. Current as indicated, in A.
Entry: 4 A
